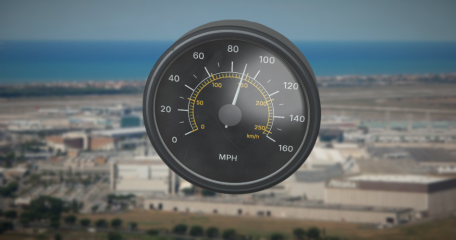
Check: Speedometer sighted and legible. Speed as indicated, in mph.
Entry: 90 mph
